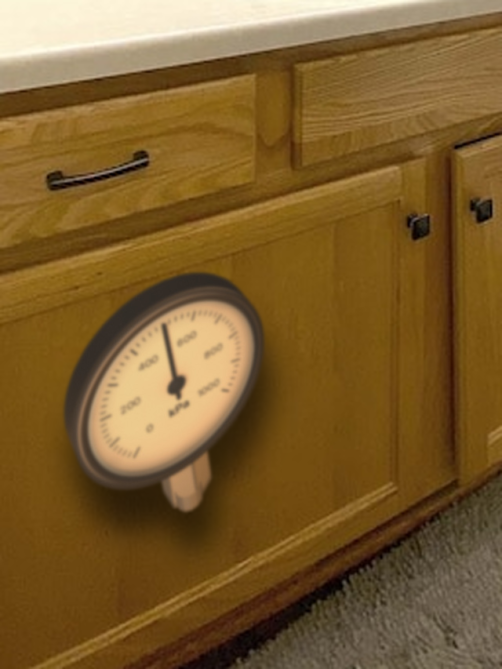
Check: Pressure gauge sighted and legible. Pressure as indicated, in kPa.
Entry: 500 kPa
